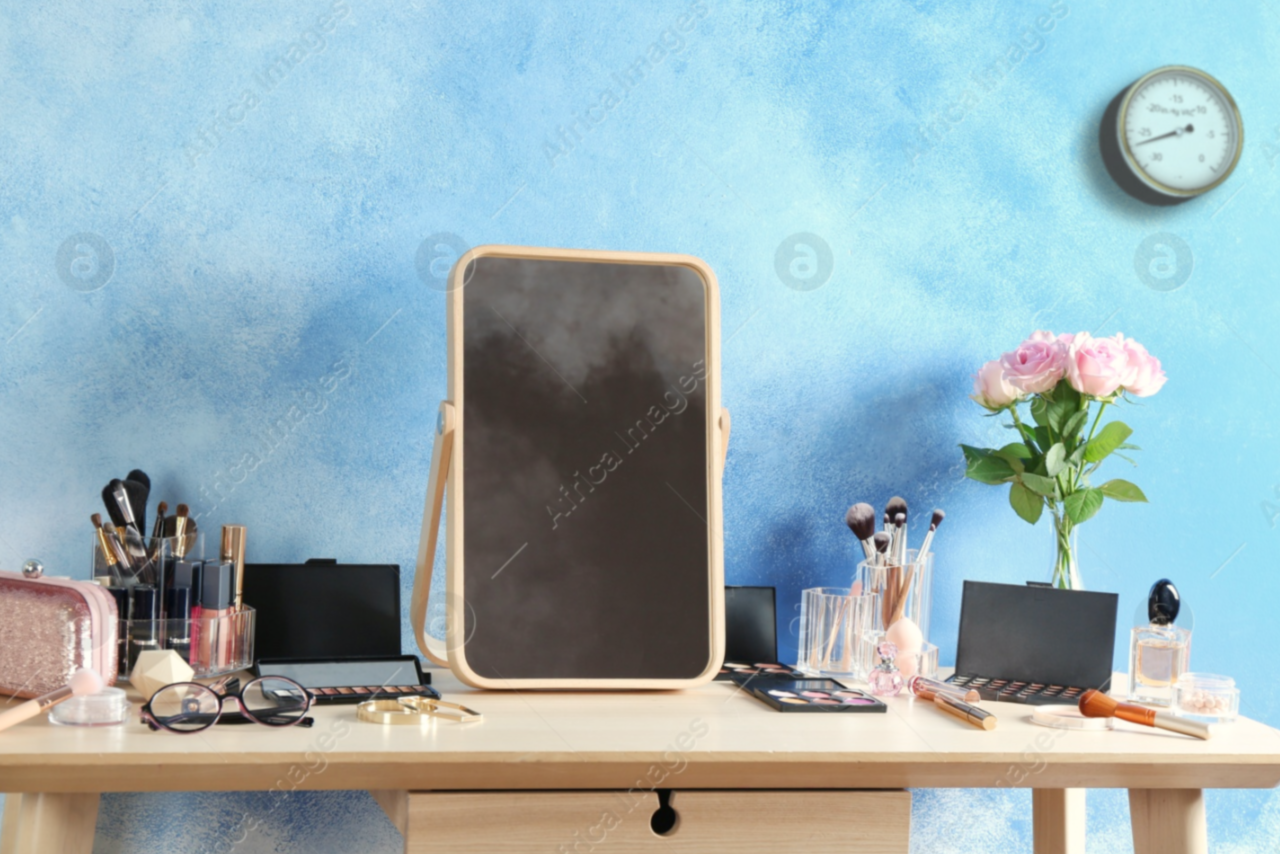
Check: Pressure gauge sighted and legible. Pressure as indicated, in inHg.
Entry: -27 inHg
